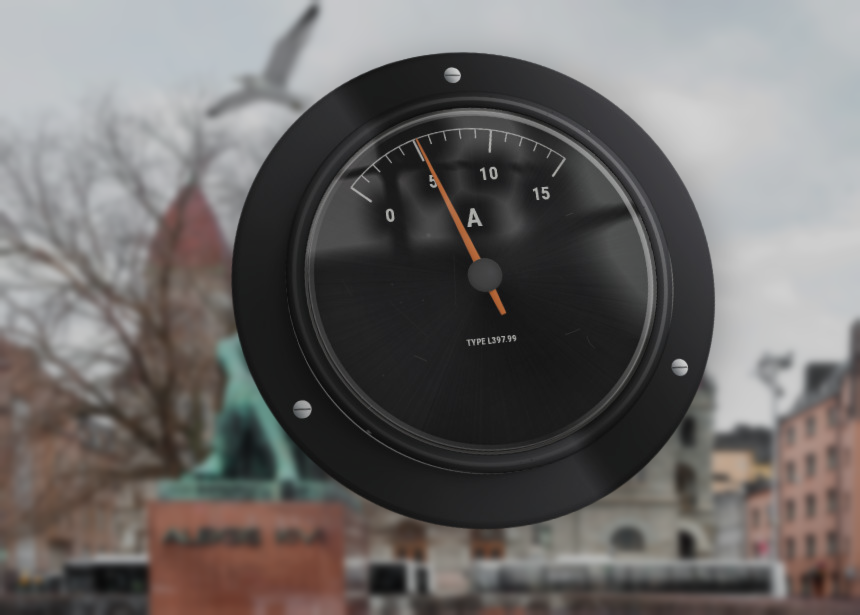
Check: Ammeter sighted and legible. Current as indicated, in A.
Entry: 5 A
